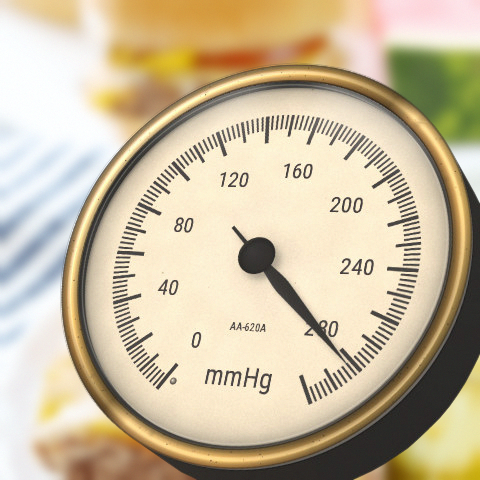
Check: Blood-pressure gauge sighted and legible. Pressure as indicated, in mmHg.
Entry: 282 mmHg
